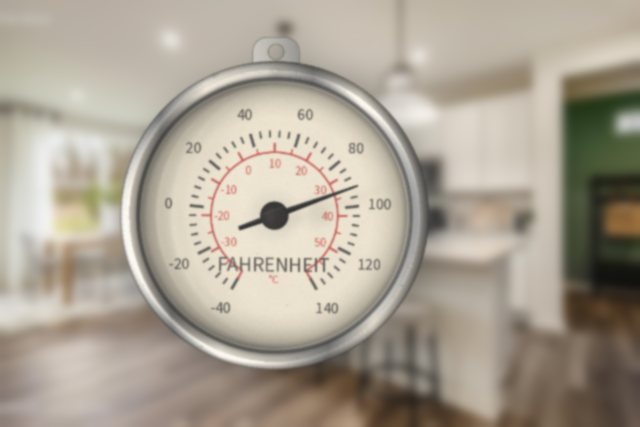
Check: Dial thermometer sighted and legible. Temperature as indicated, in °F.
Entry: 92 °F
